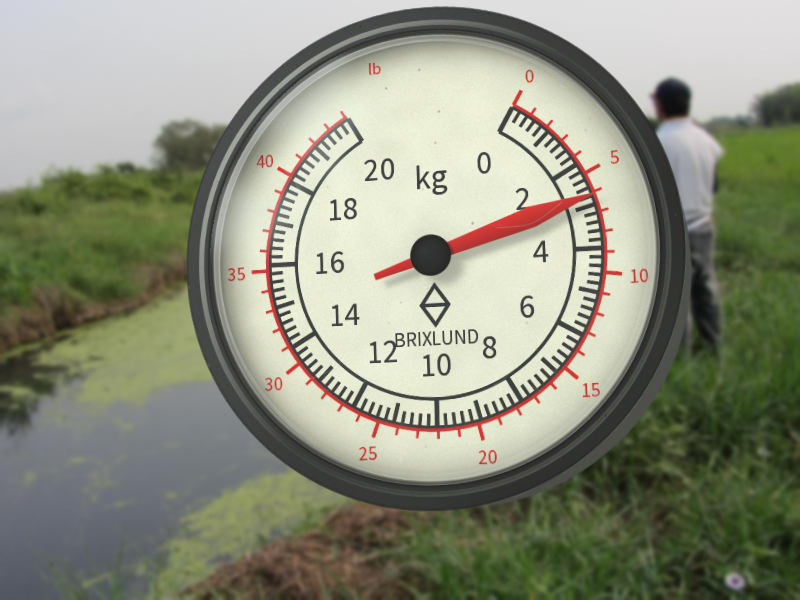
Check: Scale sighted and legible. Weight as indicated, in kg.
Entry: 2.8 kg
